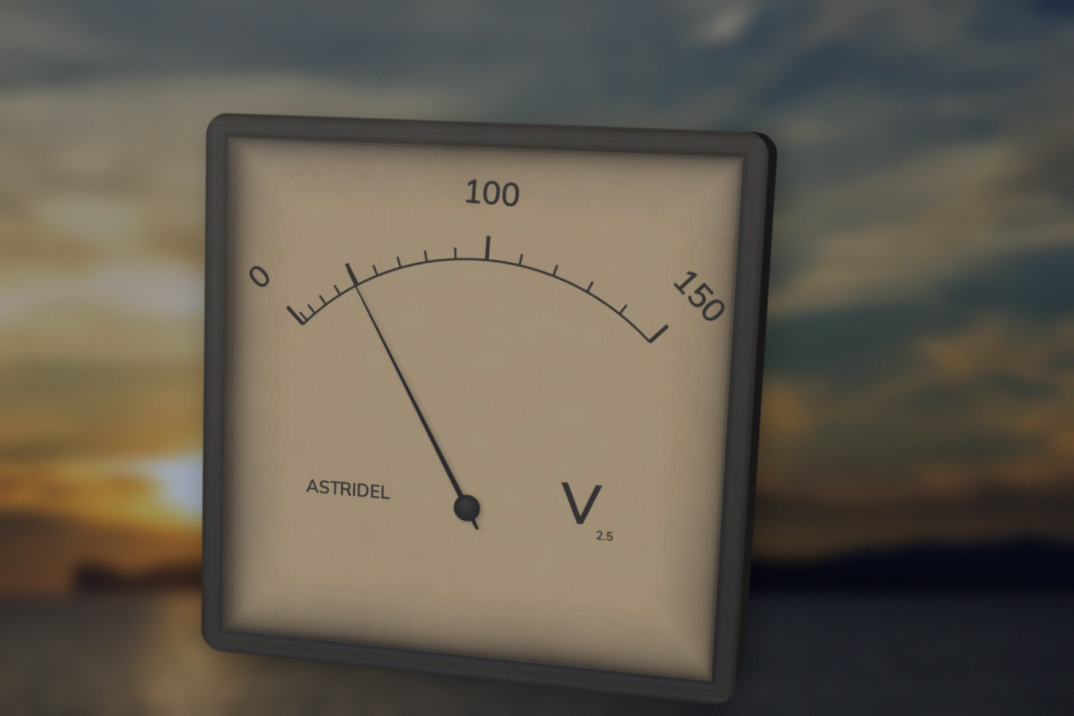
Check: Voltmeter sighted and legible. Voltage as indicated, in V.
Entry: 50 V
